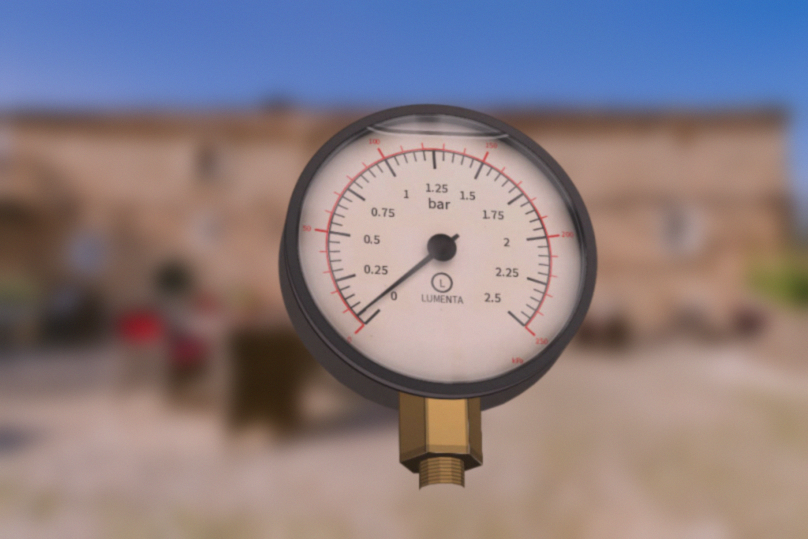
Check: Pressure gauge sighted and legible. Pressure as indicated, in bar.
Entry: 0.05 bar
